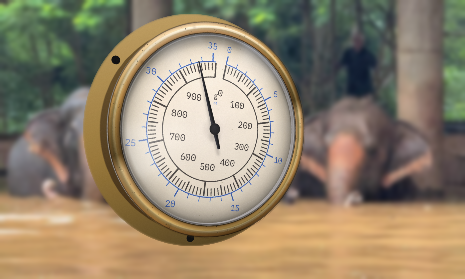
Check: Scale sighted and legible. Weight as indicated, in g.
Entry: 950 g
